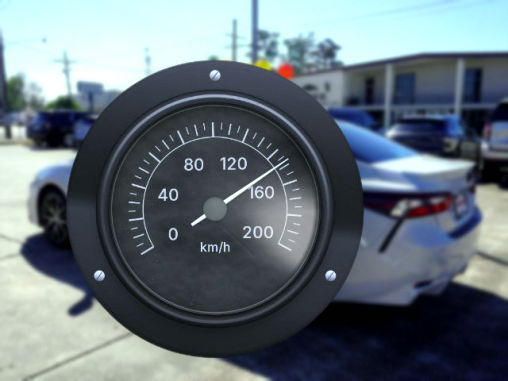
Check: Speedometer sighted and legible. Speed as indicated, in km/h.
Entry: 147.5 km/h
